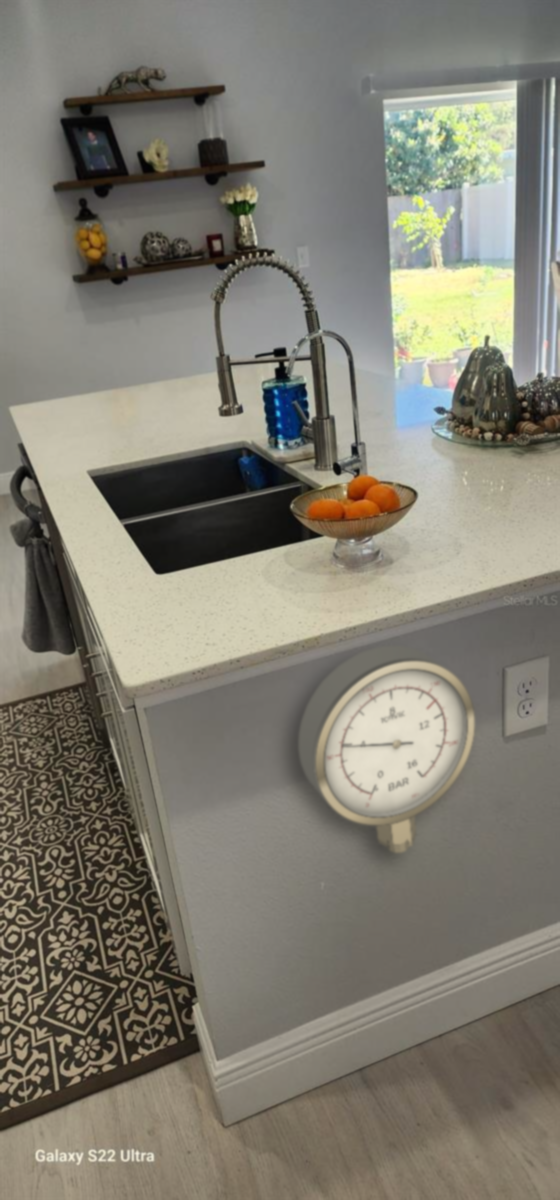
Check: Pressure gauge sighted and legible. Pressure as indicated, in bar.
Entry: 4 bar
